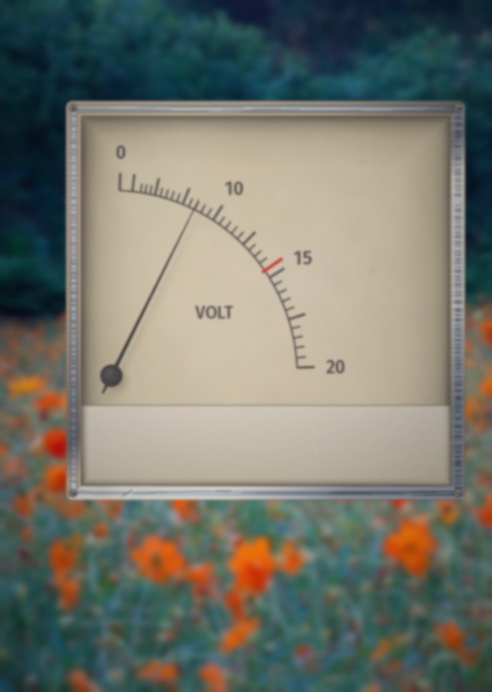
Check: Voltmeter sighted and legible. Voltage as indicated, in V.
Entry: 8.5 V
